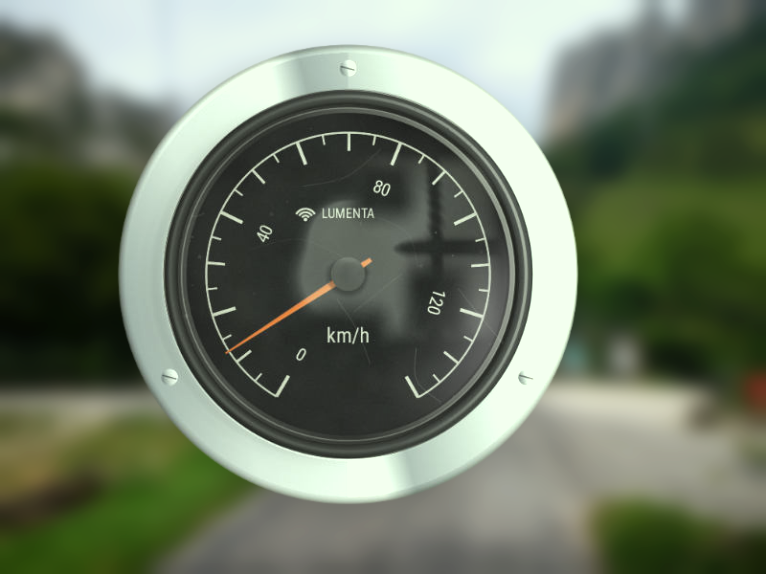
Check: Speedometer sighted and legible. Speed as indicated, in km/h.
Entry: 12.5 km/h
